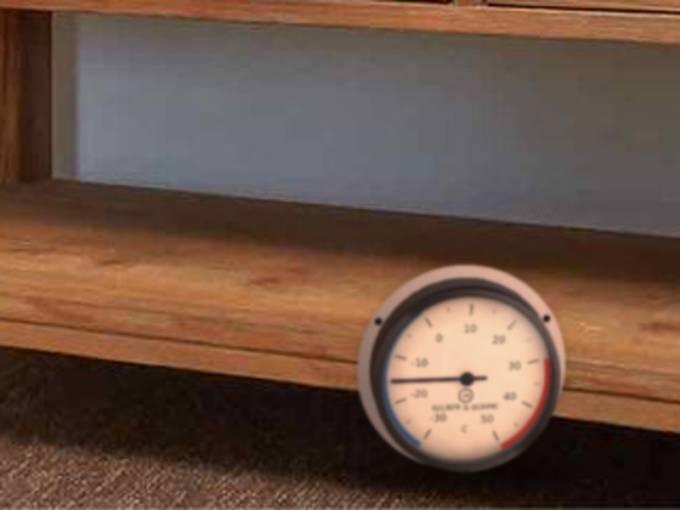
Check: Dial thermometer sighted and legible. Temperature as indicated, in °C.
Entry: -15 °C
